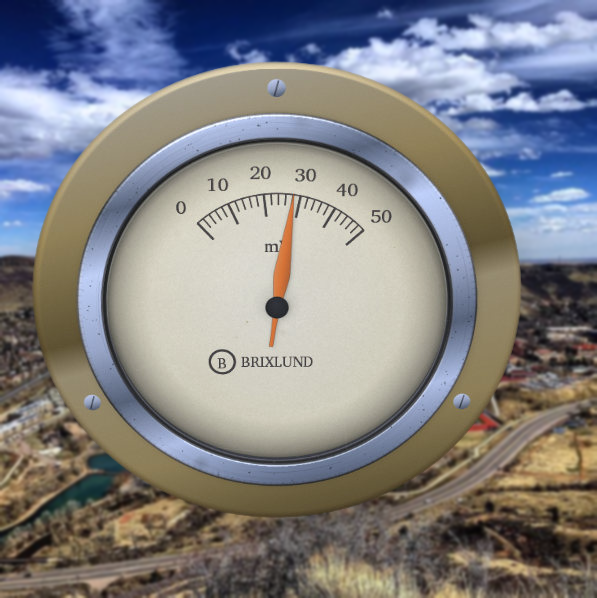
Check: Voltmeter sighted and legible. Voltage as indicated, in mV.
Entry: 28 mV
